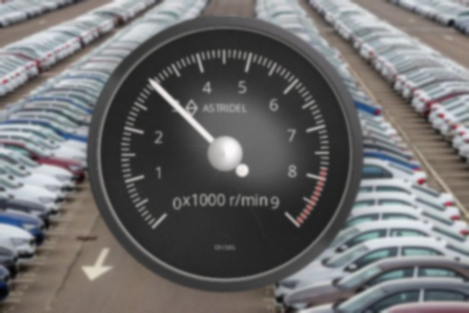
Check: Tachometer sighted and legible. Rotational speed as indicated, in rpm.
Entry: 3000 rpm
